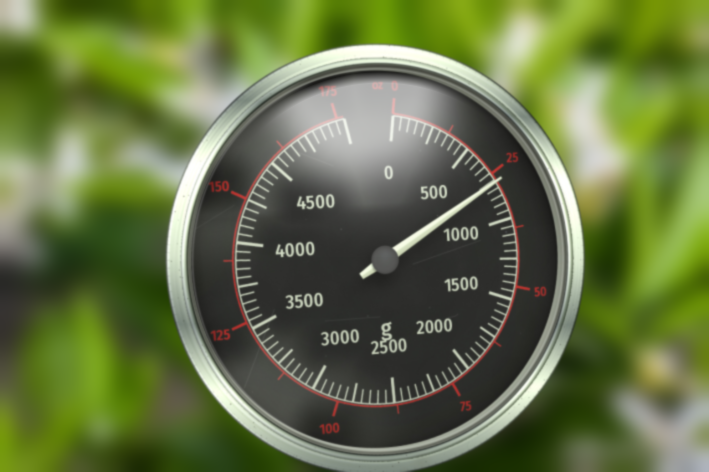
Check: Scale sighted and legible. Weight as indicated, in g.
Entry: 750 g
